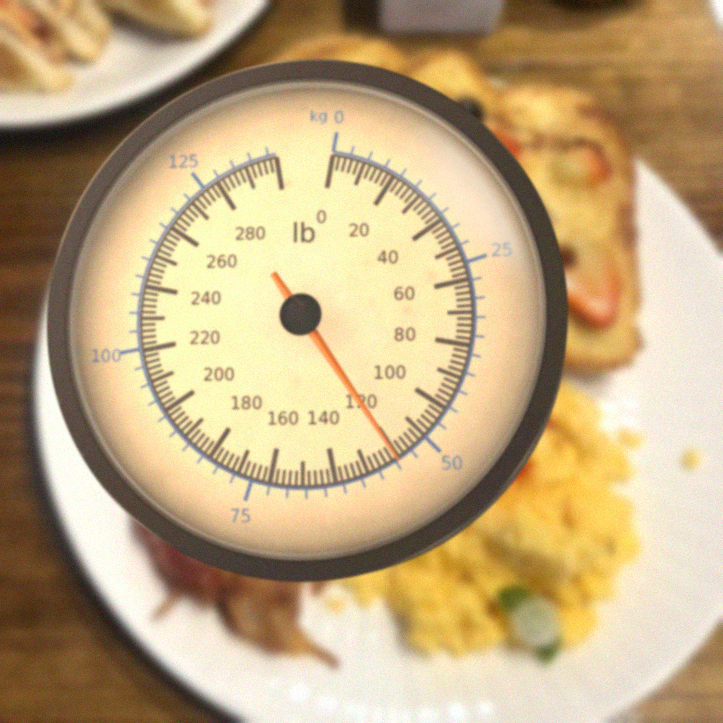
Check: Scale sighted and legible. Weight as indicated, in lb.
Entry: 120 lb
